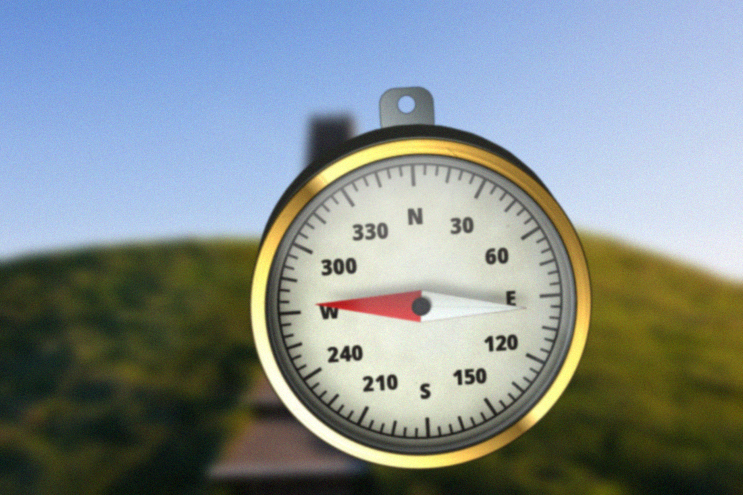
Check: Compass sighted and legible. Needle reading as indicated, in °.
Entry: 275 °
